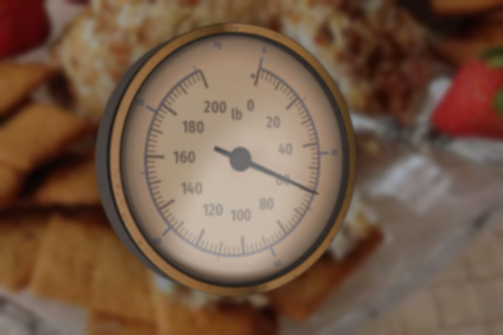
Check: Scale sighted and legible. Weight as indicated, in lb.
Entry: 60 lb
